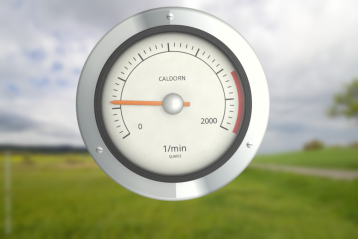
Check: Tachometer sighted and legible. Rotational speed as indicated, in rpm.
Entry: 300 rpm
